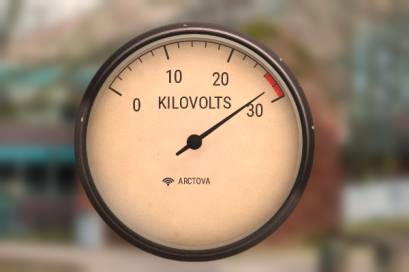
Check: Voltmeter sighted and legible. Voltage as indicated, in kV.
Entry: 28 kV
